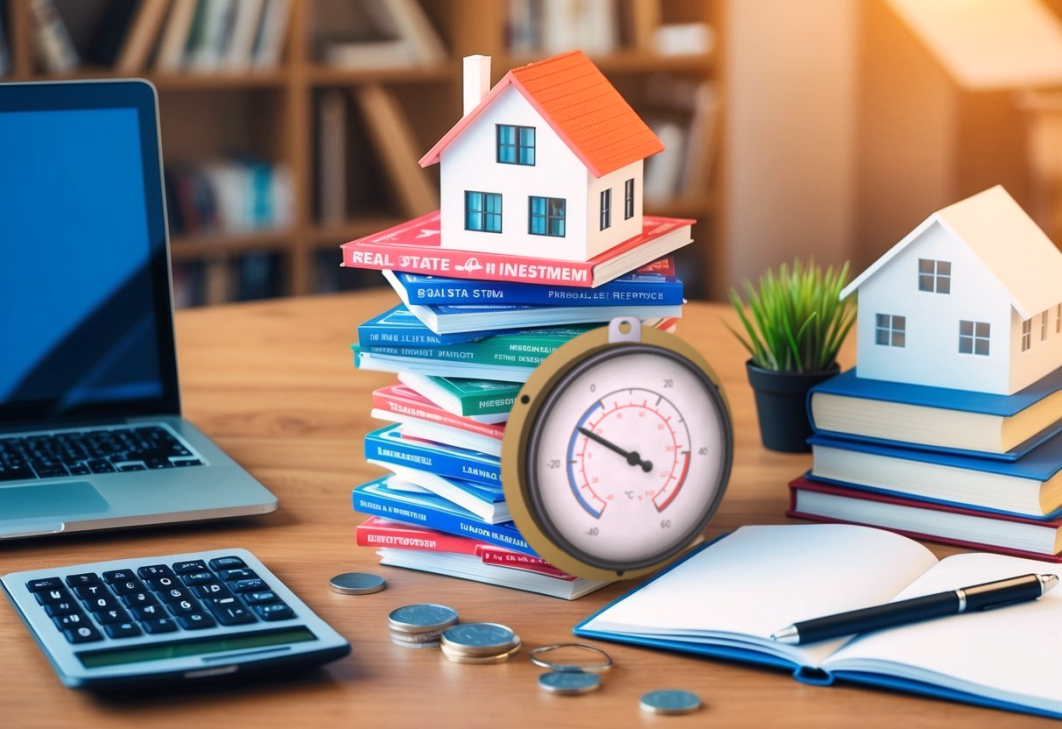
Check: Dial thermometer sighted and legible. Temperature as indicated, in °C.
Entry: -10 °C
